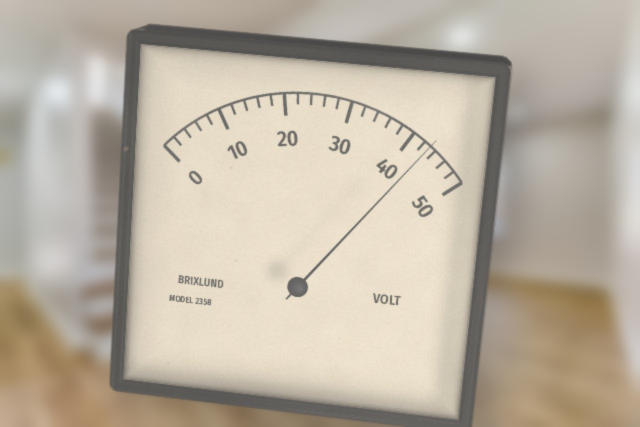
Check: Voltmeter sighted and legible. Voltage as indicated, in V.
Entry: 43 V
